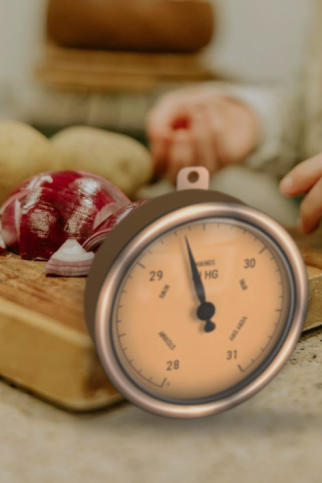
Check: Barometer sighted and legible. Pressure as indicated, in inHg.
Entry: 29.35 inHg
